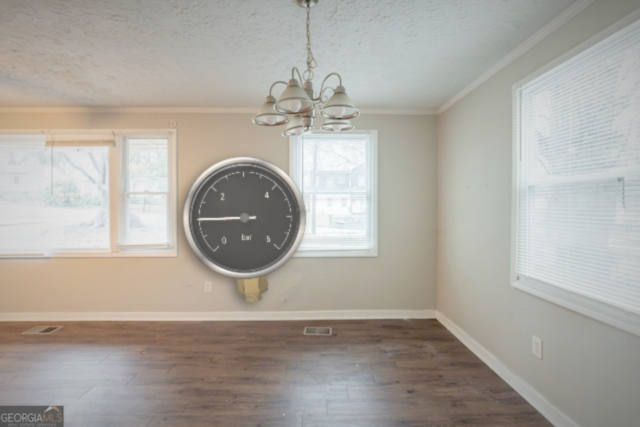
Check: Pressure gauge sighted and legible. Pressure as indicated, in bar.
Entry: 1 bar
